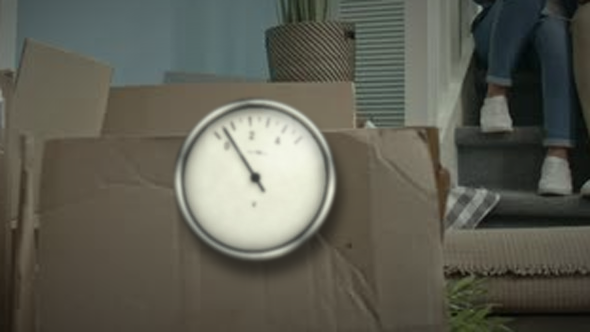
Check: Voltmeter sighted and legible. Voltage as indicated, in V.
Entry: 0.5 V
